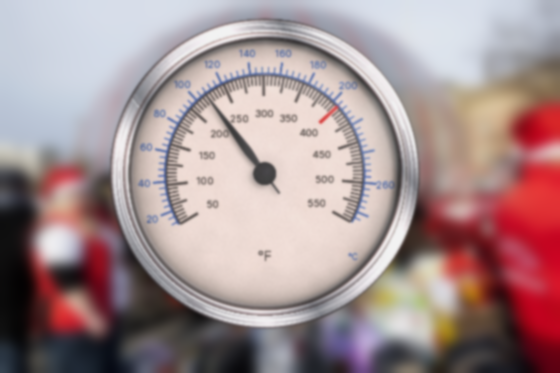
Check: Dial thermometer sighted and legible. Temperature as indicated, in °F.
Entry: 225 °F
